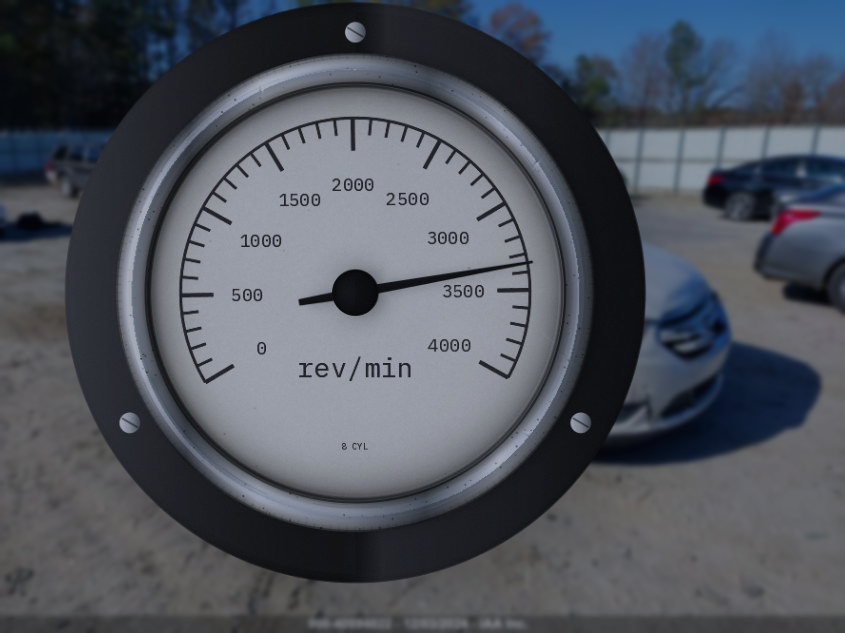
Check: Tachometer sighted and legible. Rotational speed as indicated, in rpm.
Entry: 3350 rpm
